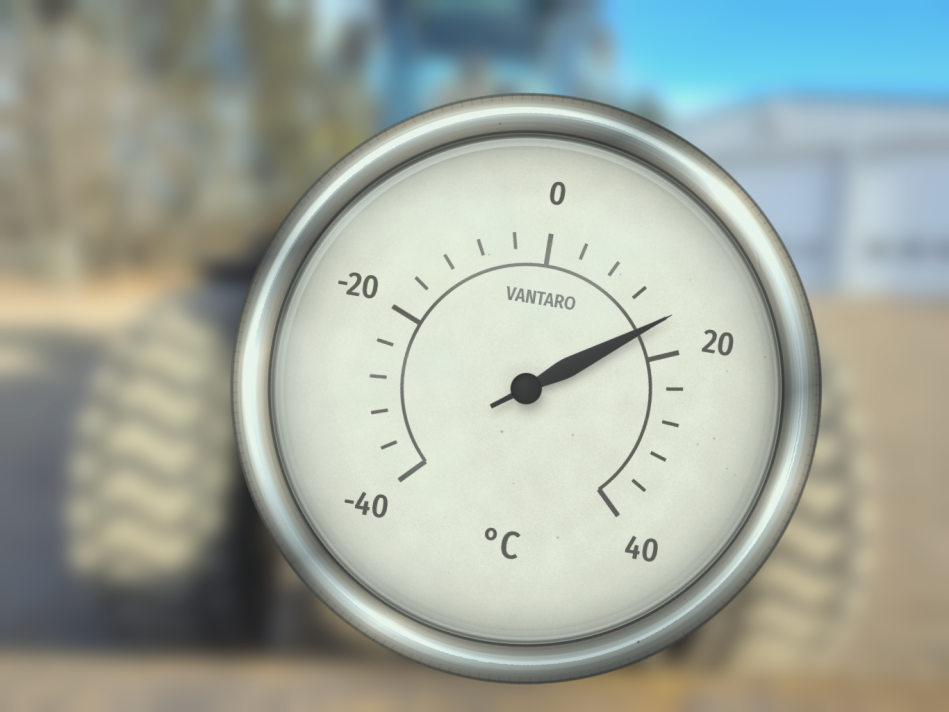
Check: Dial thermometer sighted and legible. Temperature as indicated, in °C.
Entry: 16 °C
